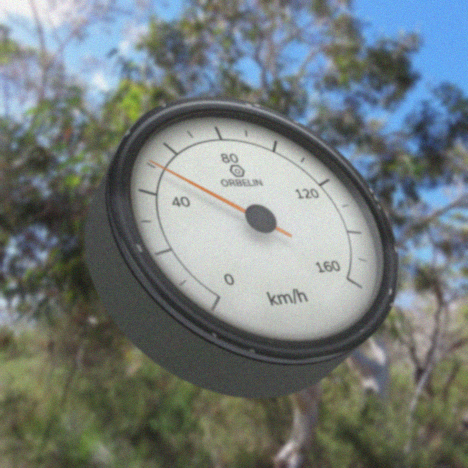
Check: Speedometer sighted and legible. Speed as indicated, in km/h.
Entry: 50 km/h
